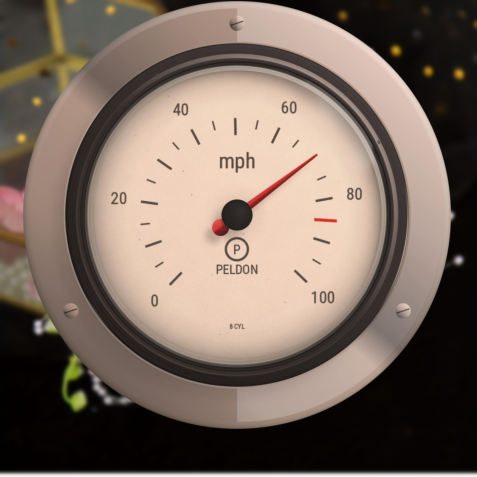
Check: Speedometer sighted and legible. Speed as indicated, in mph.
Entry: 70 mph
